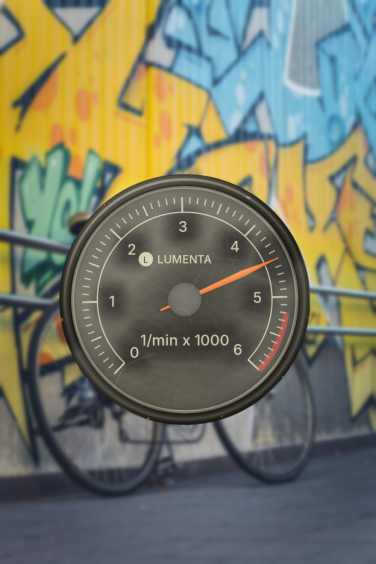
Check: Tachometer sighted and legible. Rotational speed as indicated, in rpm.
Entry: 4500 rpm
